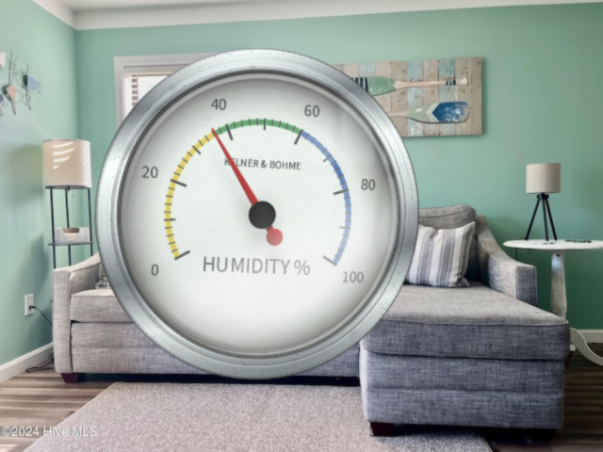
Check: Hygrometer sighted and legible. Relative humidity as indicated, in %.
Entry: 36 %
